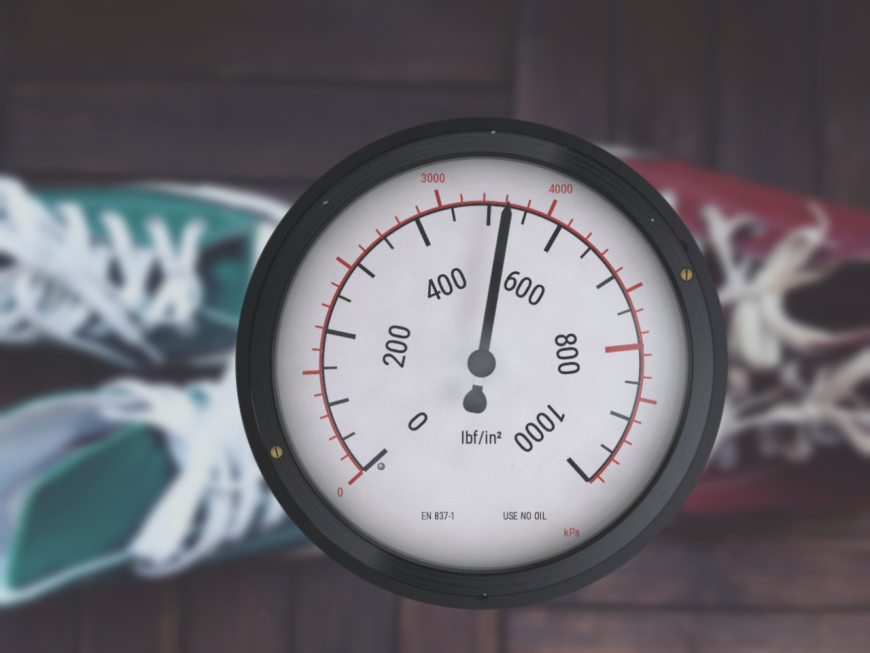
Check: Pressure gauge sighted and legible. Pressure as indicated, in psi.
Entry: 525 psi
